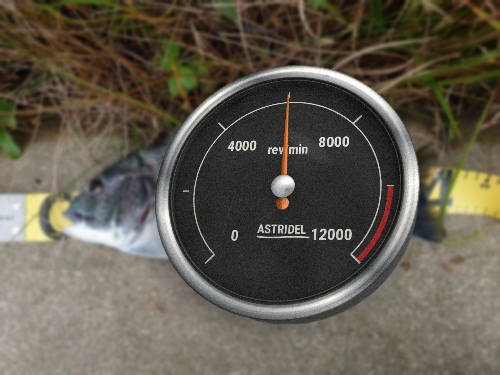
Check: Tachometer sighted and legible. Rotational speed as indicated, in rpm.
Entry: 6000 rpm
